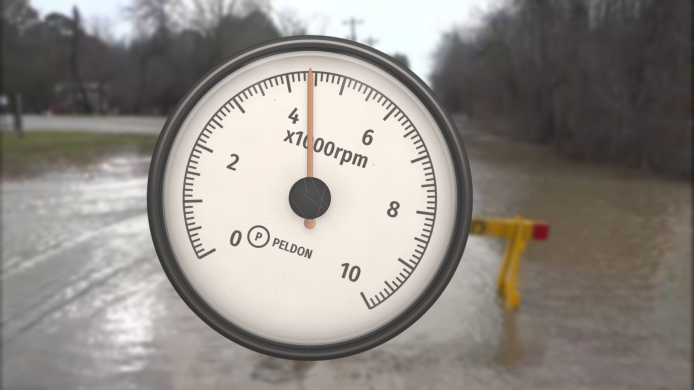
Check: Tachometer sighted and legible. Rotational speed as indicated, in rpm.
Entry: 4400 rpm
